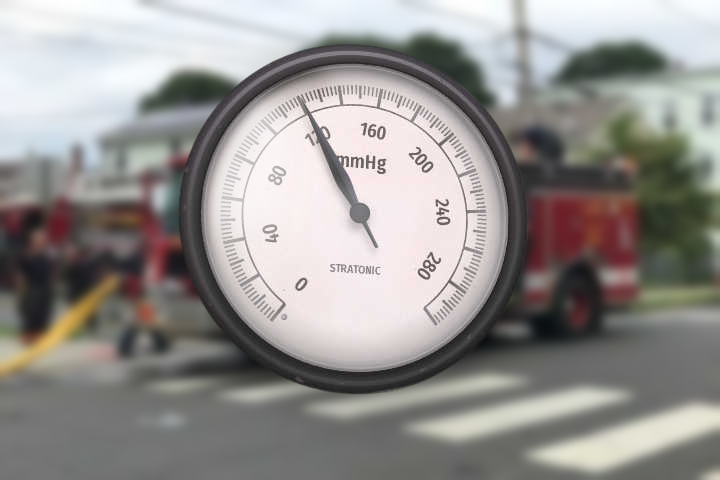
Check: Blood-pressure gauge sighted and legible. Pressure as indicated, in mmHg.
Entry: 120 mmHg
